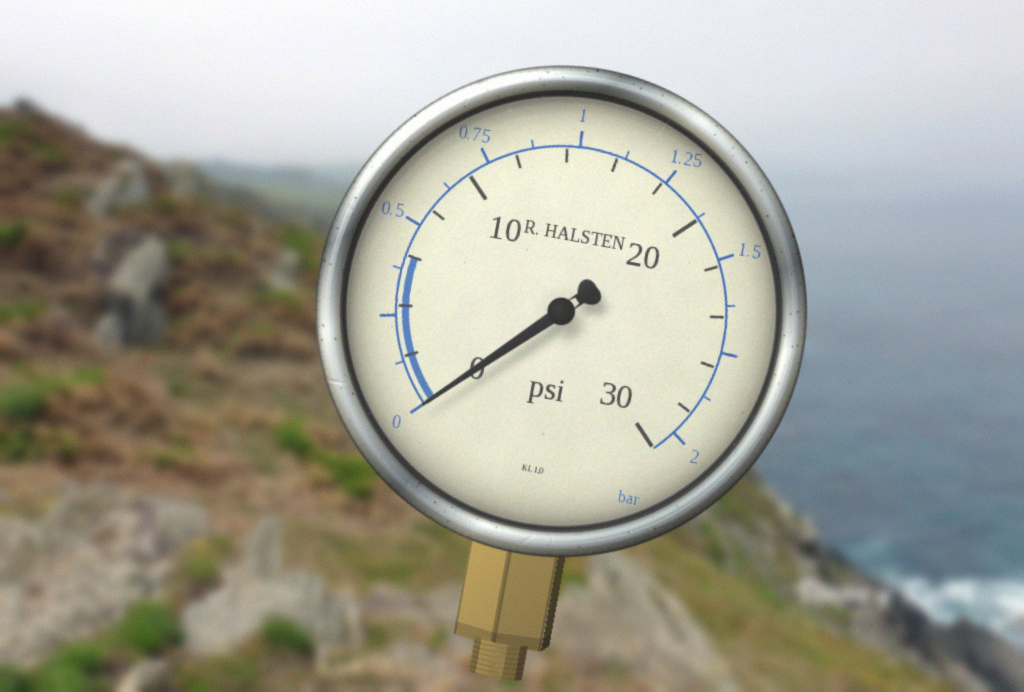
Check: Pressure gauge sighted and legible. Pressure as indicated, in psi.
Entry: 0 psi
